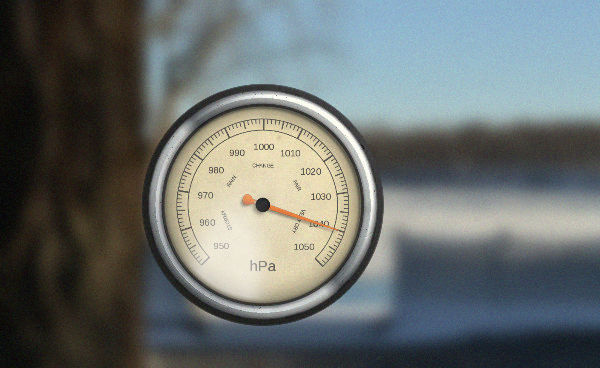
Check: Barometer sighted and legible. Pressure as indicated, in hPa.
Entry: 1040 hPa
